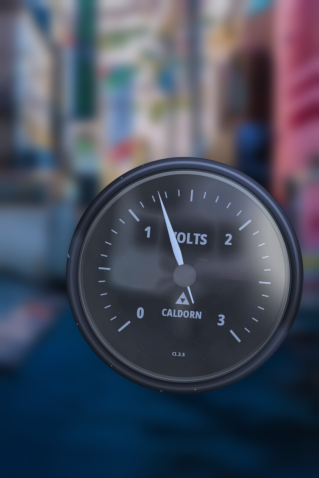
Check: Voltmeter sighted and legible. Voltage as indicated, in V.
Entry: 1.25 V
